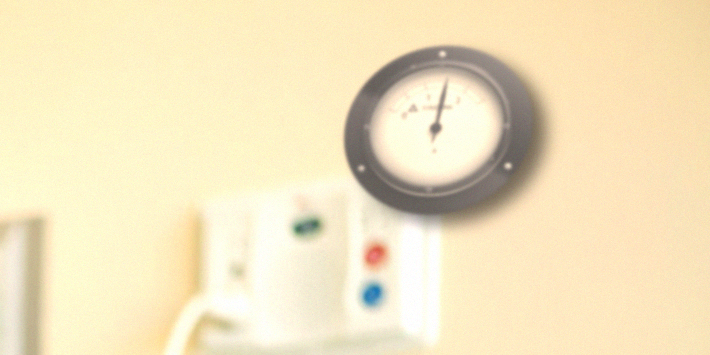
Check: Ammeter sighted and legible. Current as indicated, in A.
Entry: 1.5 A
